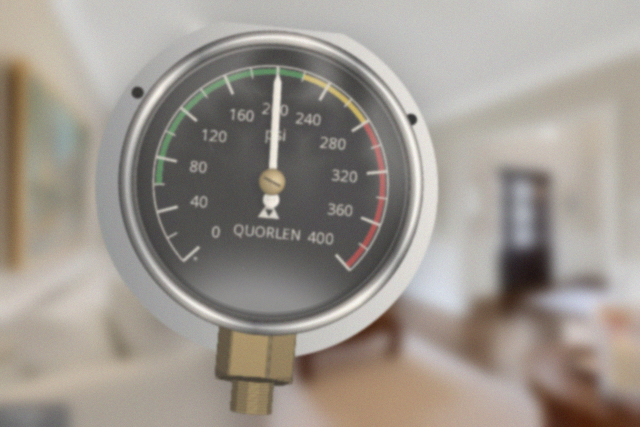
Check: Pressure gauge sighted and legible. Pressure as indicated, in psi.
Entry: 200 psi
